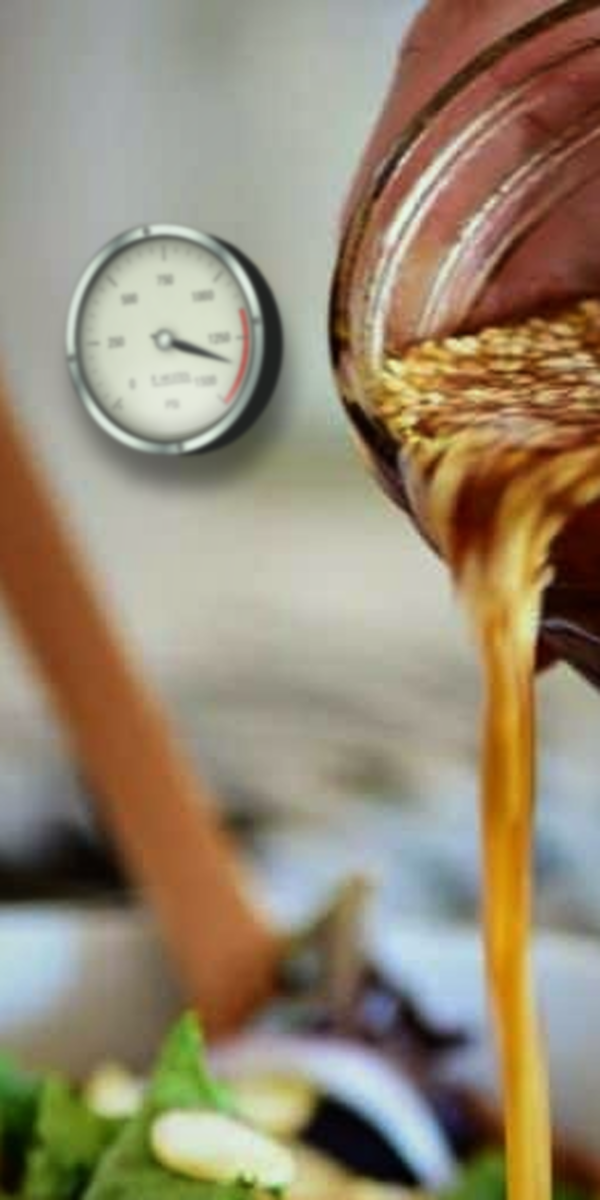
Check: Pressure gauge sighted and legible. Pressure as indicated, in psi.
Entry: 1350 psi
